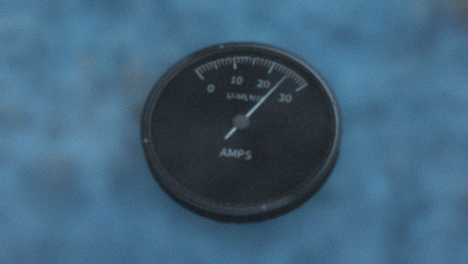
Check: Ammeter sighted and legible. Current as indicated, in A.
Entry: 25 A
